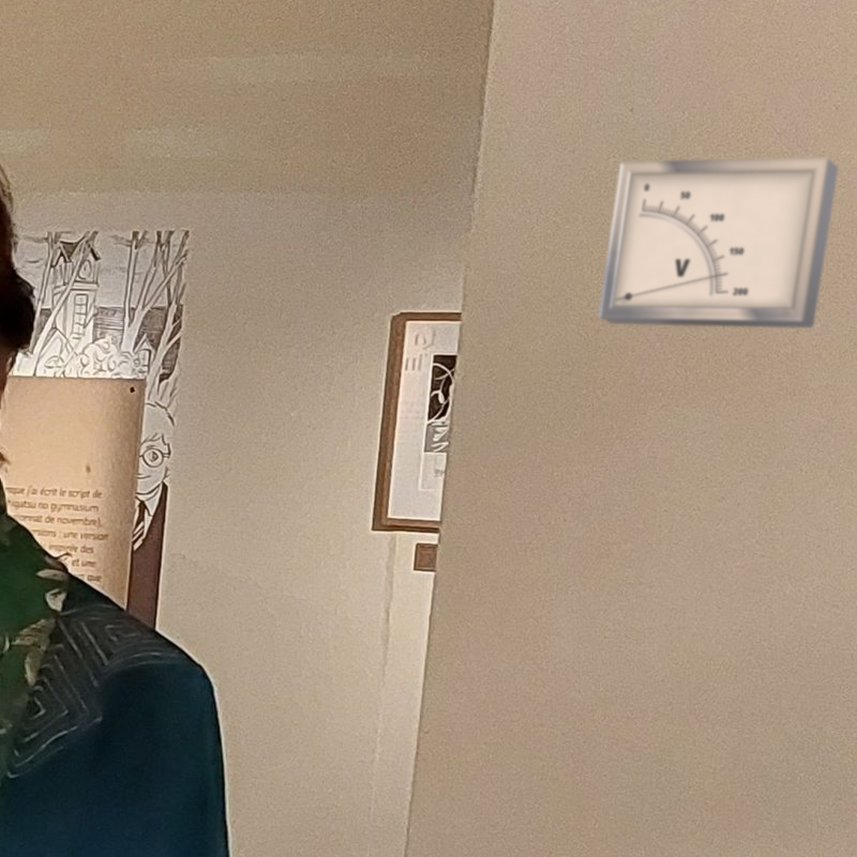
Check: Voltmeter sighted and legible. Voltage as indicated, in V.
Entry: 175 V
